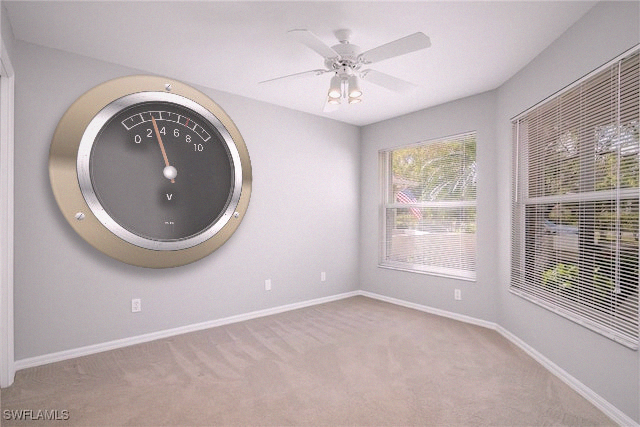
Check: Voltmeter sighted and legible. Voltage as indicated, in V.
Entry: 3 V
